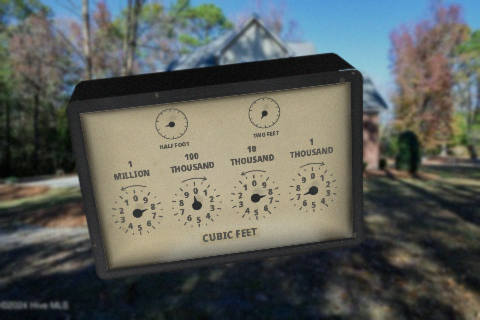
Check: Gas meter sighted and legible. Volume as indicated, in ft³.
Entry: 797700 ft³
